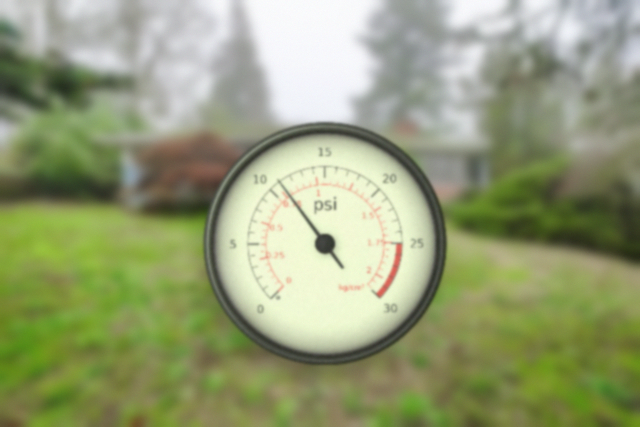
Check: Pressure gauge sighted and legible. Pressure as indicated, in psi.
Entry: 11 psi
